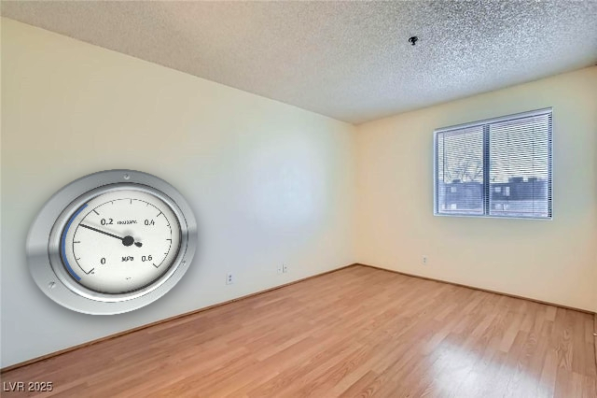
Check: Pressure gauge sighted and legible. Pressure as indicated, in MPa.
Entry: 0.15 MPa
